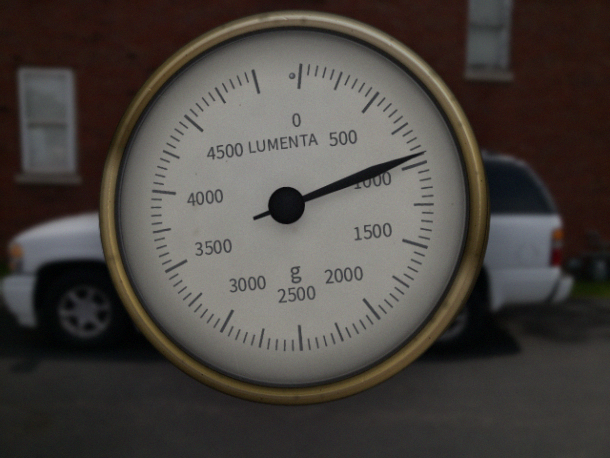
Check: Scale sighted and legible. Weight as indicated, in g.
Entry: 950 g
